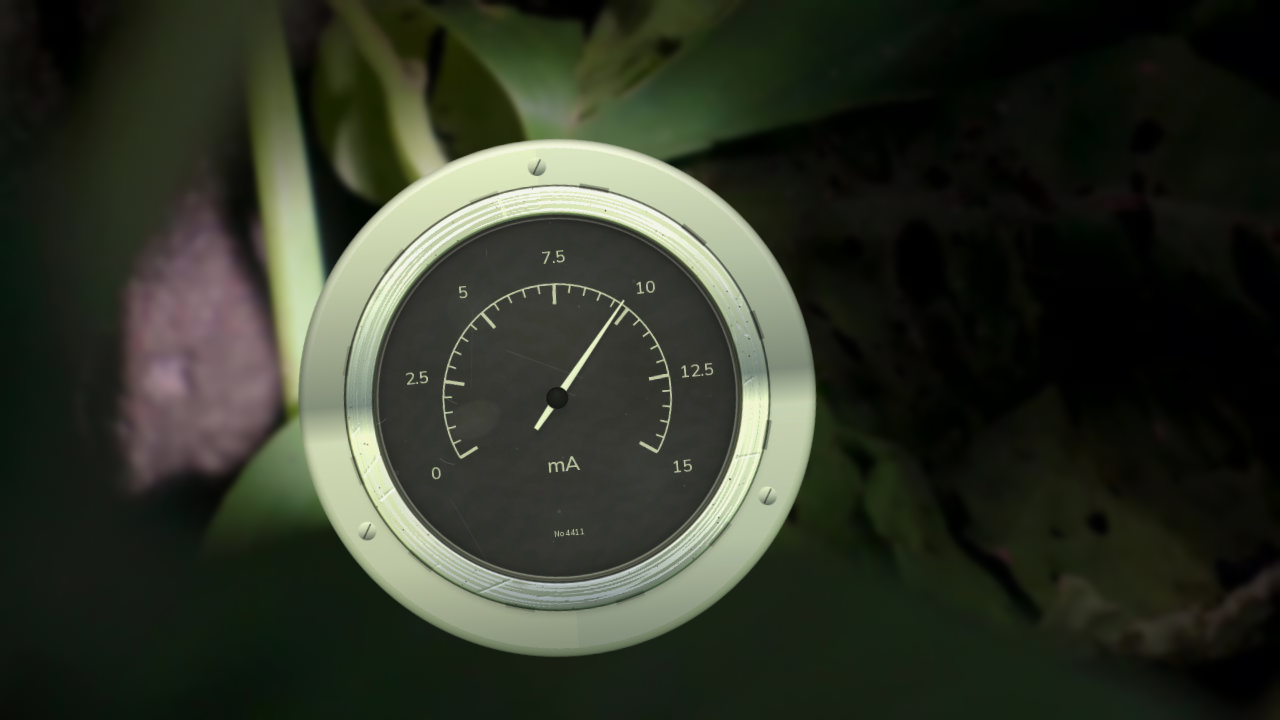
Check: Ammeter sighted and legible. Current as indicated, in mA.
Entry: 9.75 mA
